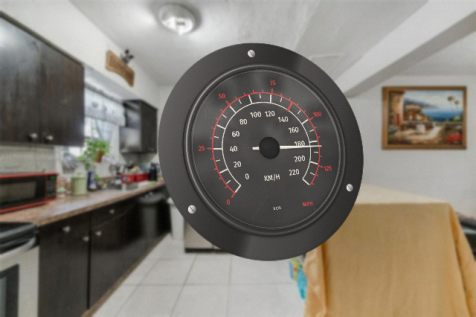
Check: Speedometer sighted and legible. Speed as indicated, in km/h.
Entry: 185 km/h
